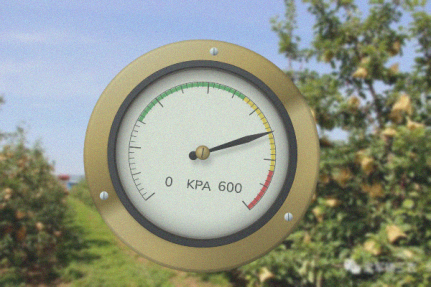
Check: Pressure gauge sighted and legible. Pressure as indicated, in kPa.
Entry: 450 kPa
